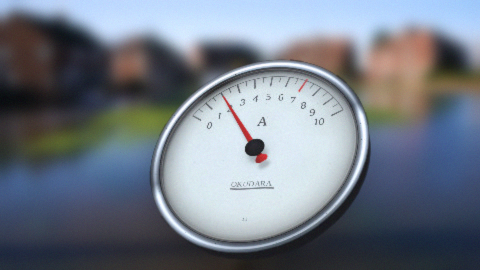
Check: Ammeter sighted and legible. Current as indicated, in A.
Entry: 2 A
